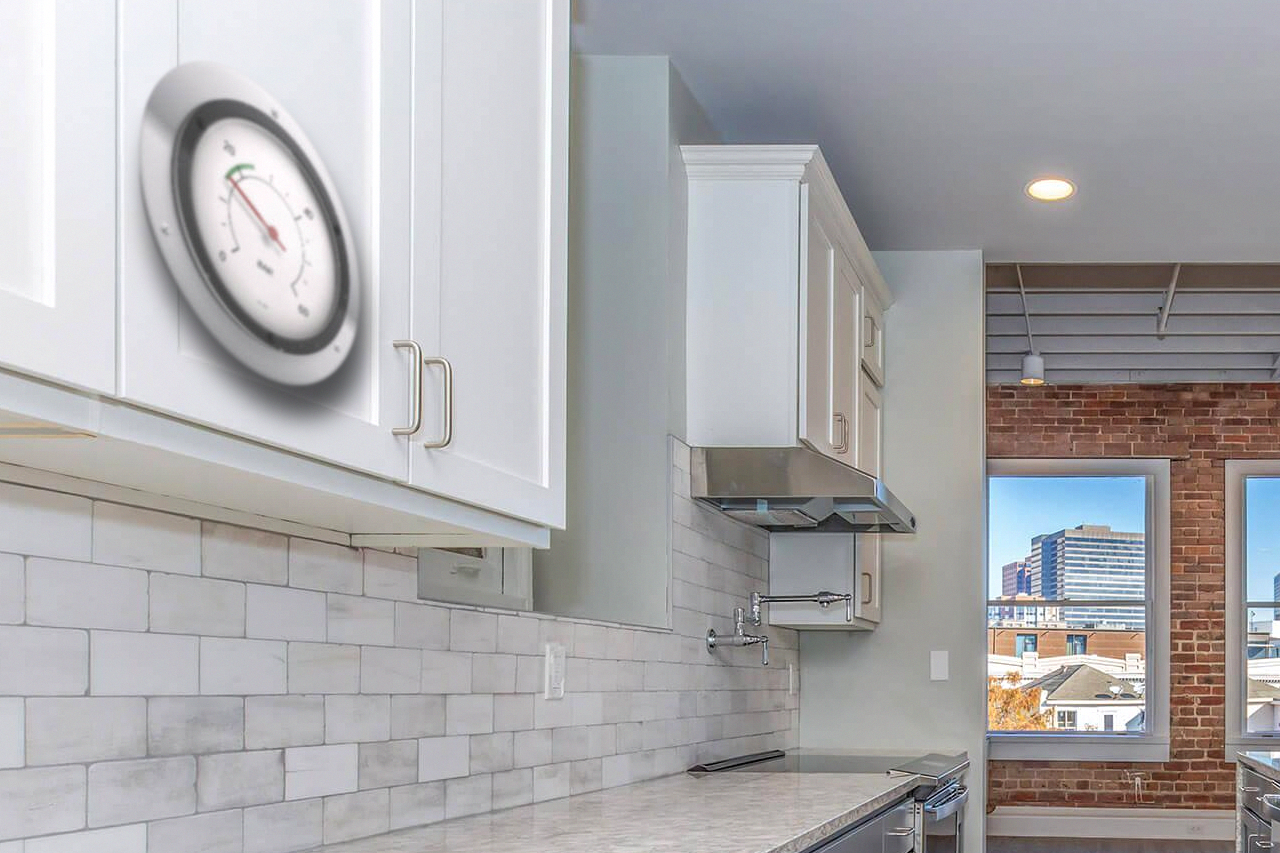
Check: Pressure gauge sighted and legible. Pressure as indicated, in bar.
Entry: 15 bar
